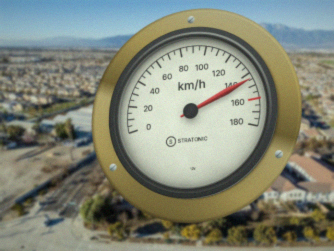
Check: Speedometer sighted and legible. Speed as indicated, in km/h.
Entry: 145 km/h
